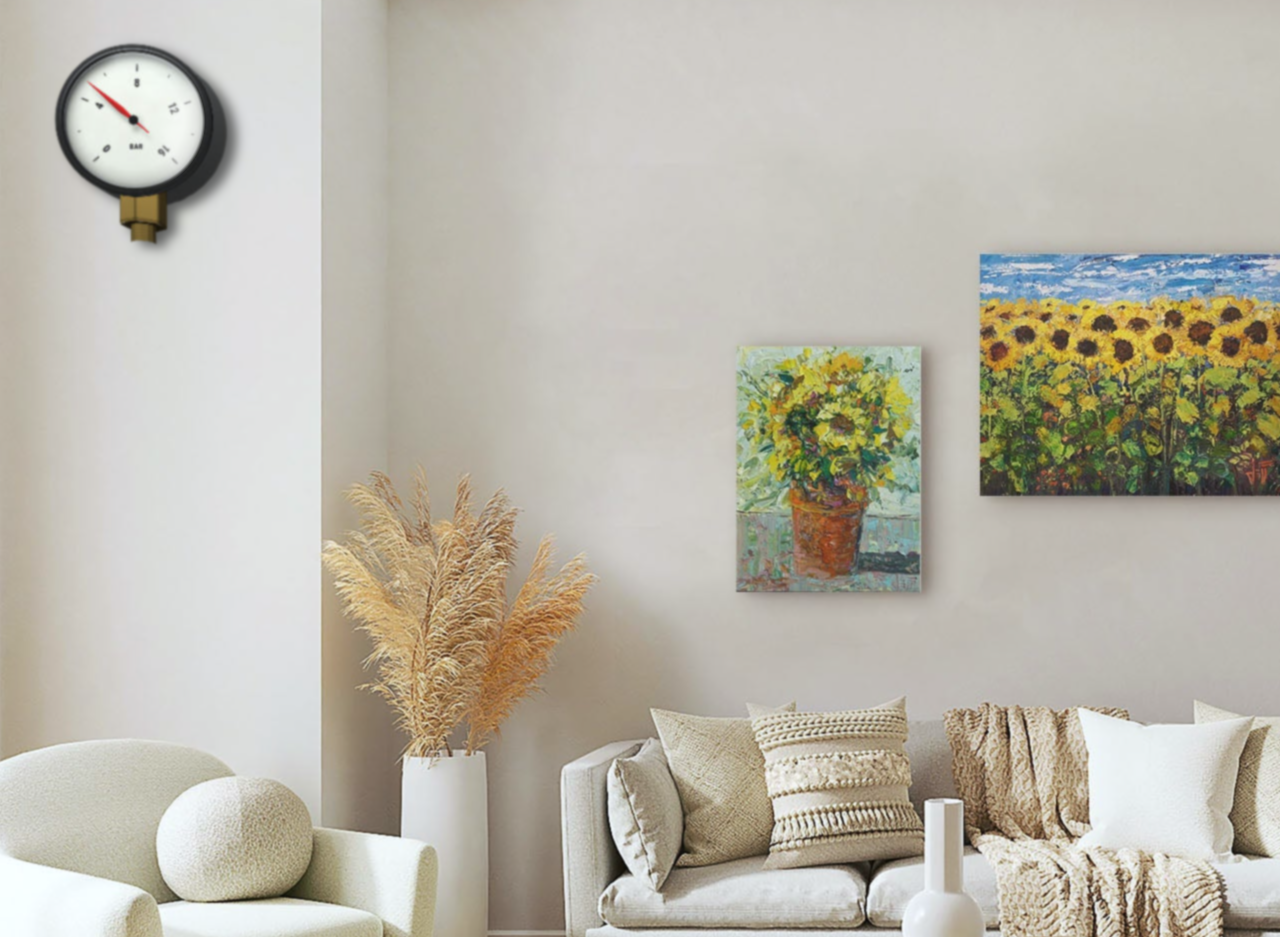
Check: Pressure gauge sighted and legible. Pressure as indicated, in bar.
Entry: 5 bar
